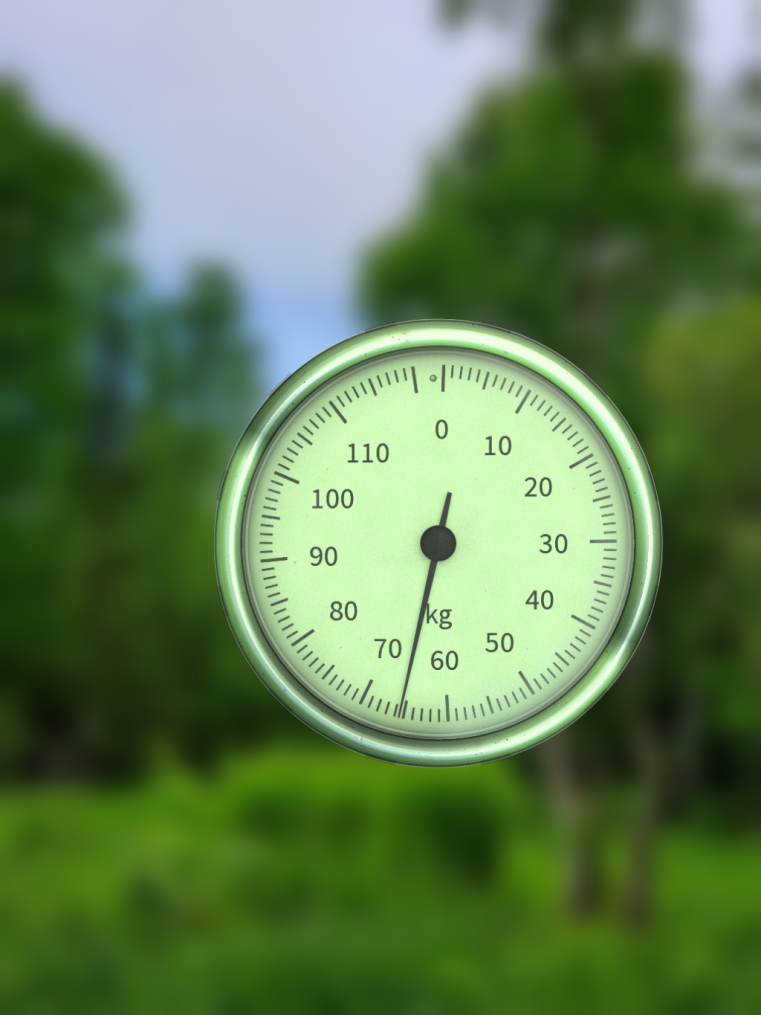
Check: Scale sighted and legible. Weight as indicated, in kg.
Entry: 65.5 kg
